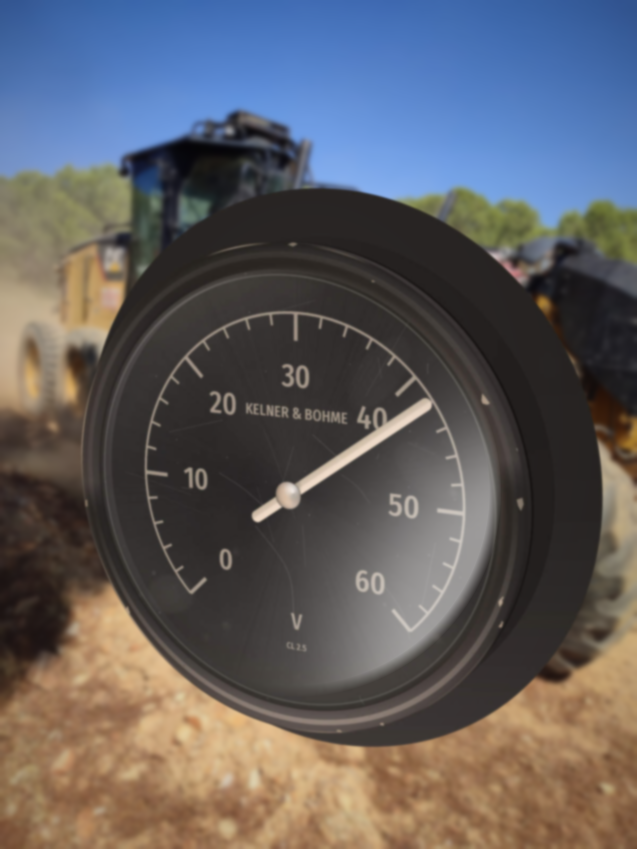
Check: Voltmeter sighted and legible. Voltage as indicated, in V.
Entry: 42 V
